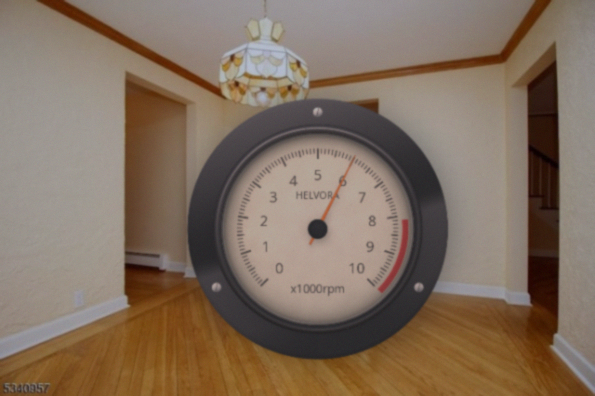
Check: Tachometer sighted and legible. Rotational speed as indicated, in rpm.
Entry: 6000 rpm
